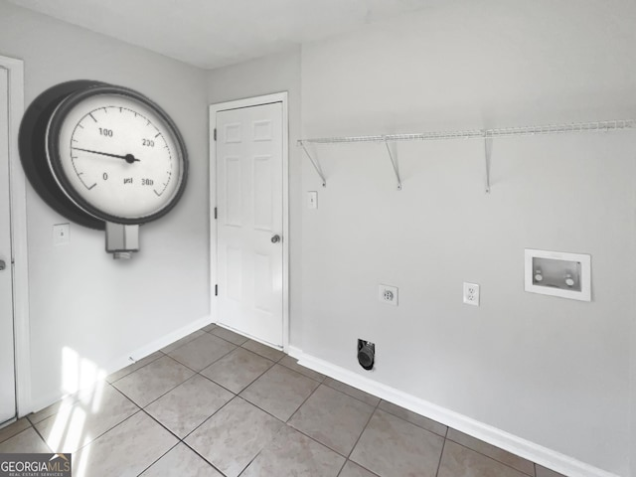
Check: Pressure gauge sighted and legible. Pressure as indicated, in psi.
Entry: 50 psi
